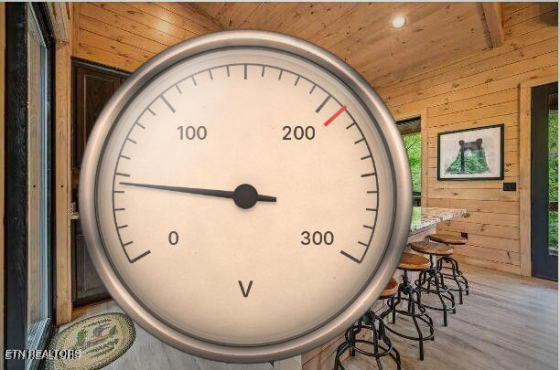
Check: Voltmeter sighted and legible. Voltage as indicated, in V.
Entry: 45 V
